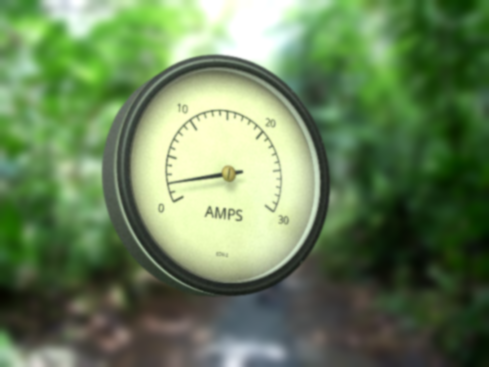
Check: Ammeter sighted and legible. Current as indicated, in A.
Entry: 2 A
